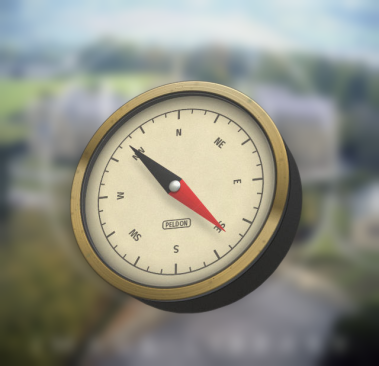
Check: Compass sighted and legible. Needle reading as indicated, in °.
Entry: 135 °
